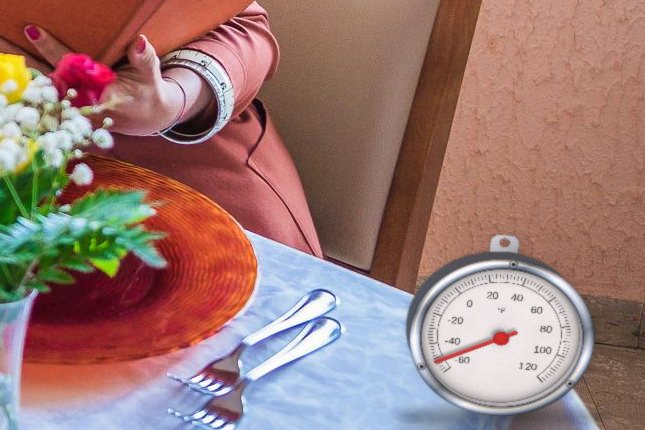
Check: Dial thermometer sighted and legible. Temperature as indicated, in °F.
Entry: -50 °F
